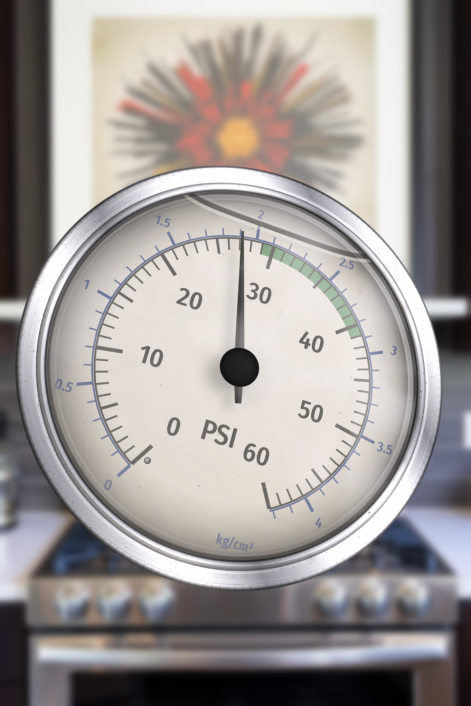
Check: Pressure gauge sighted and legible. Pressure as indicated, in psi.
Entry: 27 psi
